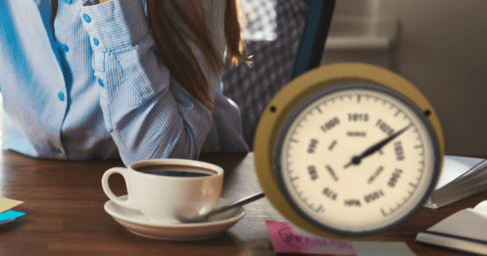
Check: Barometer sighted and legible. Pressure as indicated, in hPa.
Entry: 1024 hPa
